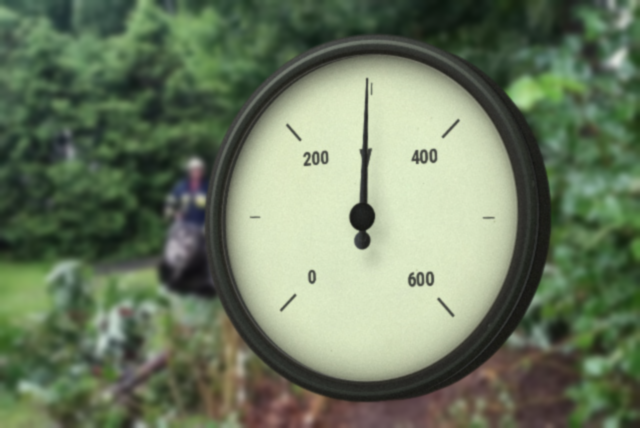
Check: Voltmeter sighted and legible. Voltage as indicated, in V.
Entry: 300 V
